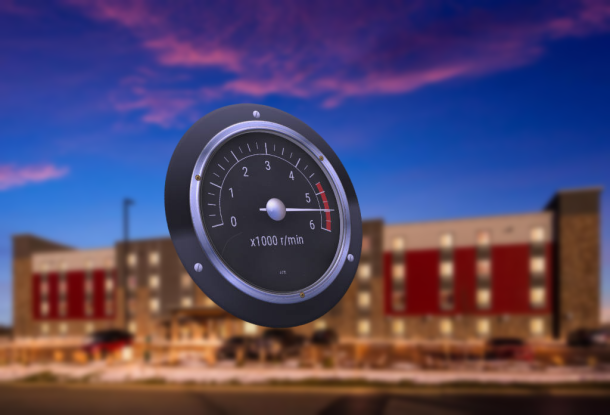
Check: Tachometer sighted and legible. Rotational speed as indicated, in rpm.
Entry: 5500 rpm
